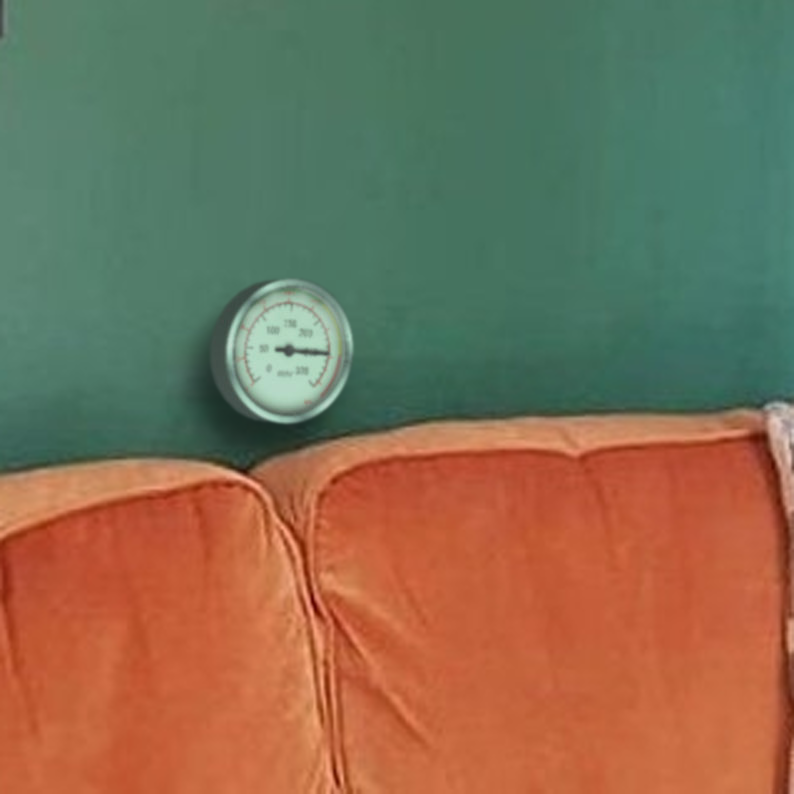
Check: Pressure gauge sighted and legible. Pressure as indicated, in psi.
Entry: 250 psi
